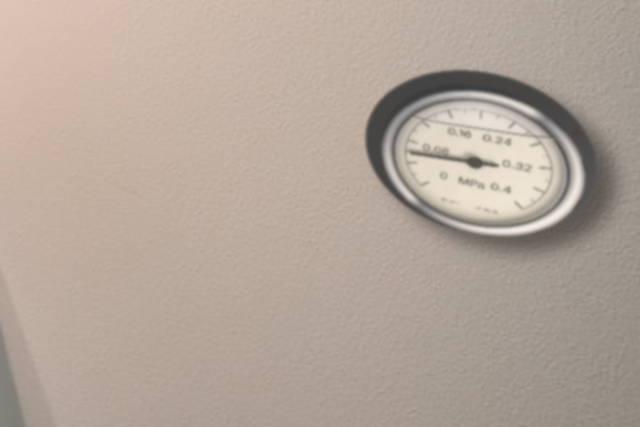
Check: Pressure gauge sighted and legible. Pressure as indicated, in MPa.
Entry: 0.06 MPa
